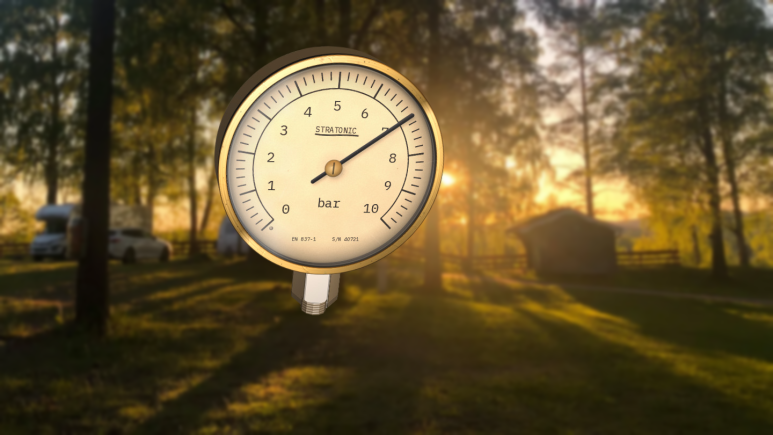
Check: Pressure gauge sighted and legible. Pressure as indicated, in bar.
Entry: 7 bar
